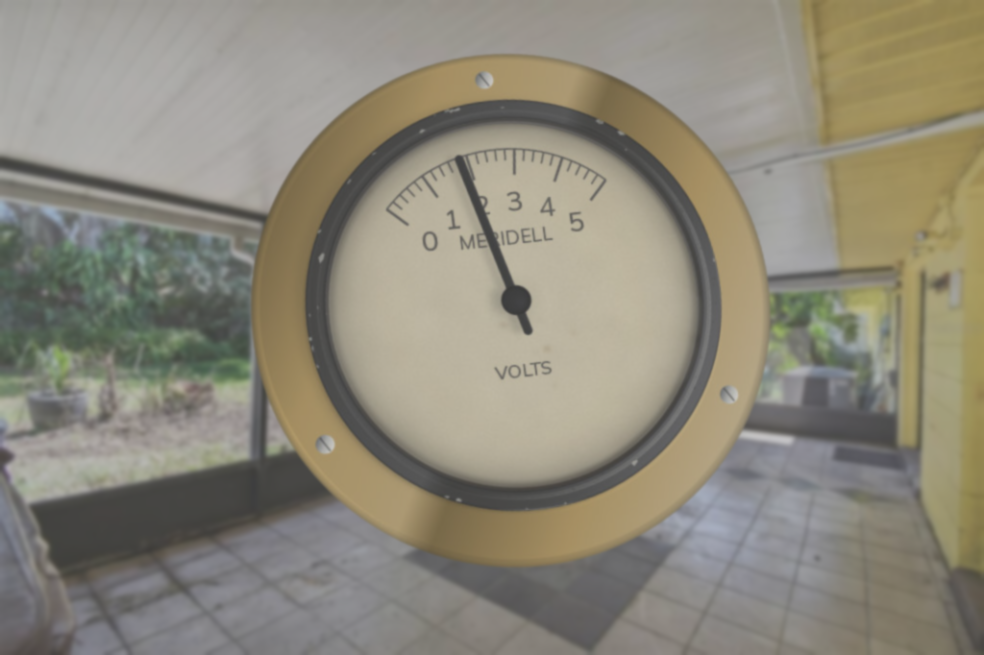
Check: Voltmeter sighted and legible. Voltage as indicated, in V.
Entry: 1.8 V
